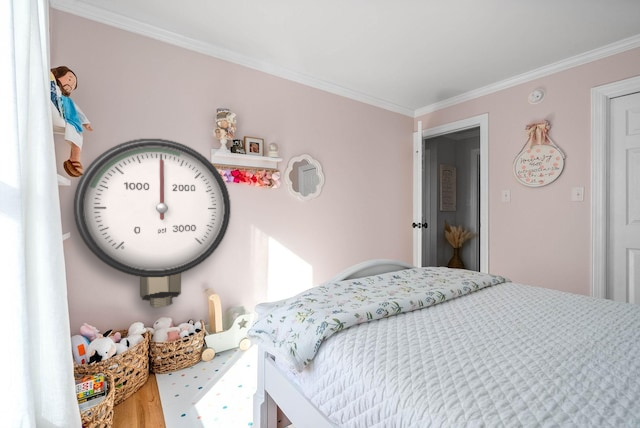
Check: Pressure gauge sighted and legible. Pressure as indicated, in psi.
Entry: 1500 psi
